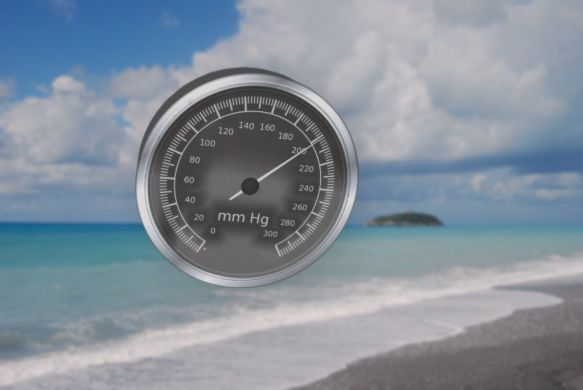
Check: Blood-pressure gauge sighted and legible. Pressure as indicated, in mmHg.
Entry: 200 mmHg
